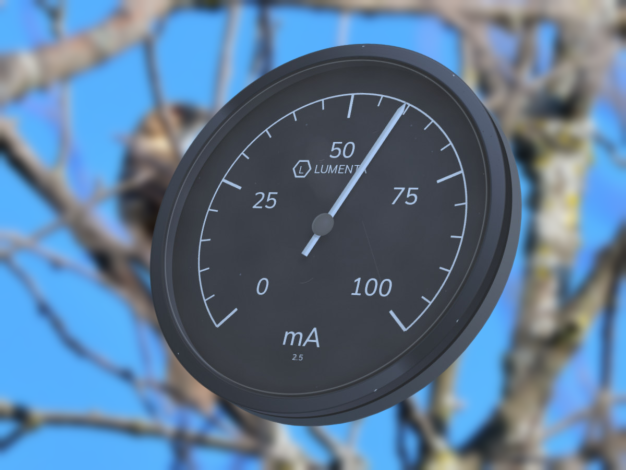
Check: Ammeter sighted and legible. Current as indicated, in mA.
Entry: 60 mA
